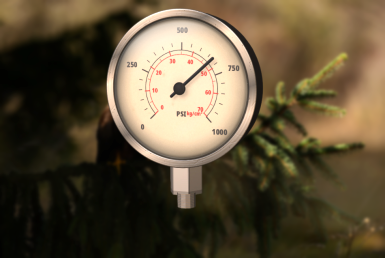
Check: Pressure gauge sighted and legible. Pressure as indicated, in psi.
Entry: 675 psi
